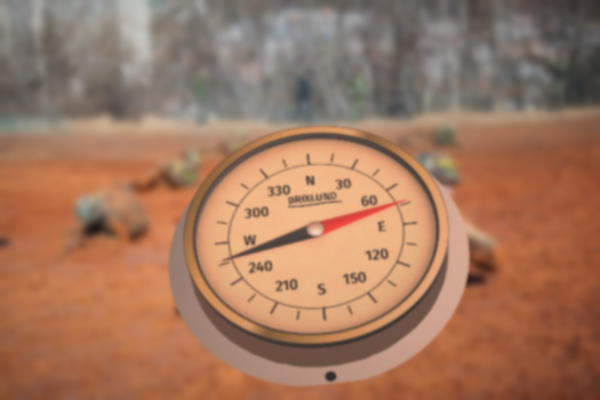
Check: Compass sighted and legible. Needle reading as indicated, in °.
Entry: 75 °
